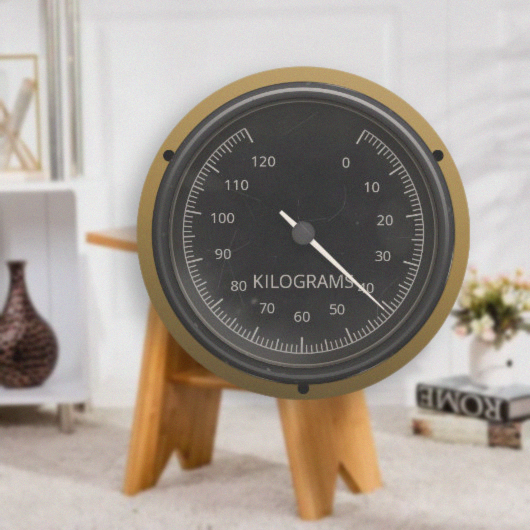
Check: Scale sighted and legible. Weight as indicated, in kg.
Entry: 41 kg
